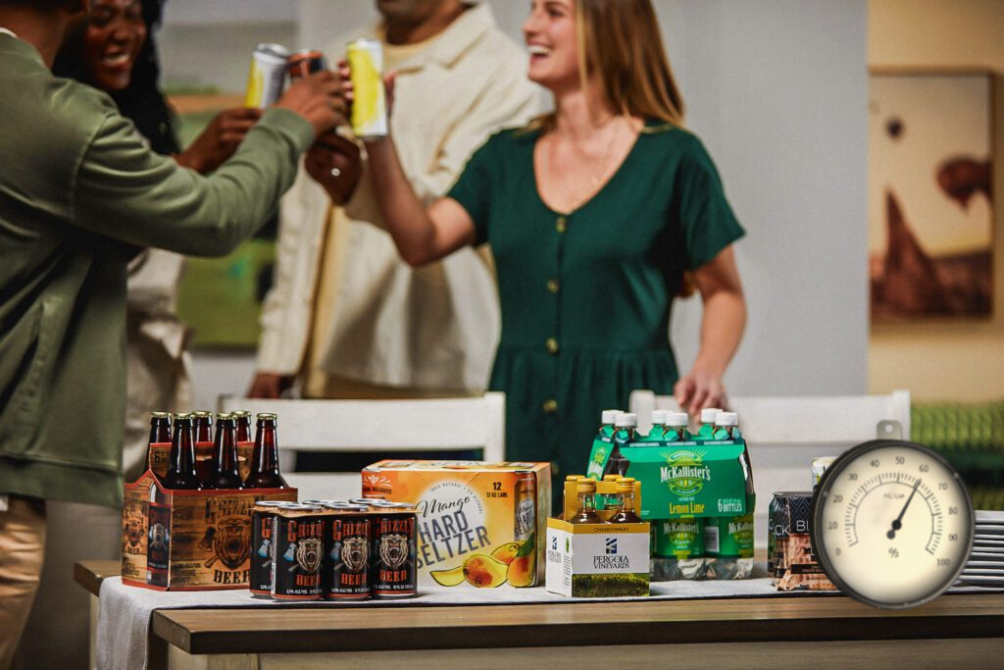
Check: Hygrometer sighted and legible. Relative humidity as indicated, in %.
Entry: 60 %
